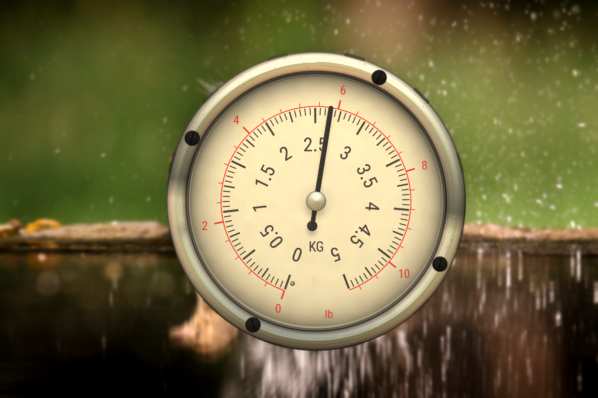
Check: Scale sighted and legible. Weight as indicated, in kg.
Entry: 2.65 kg
